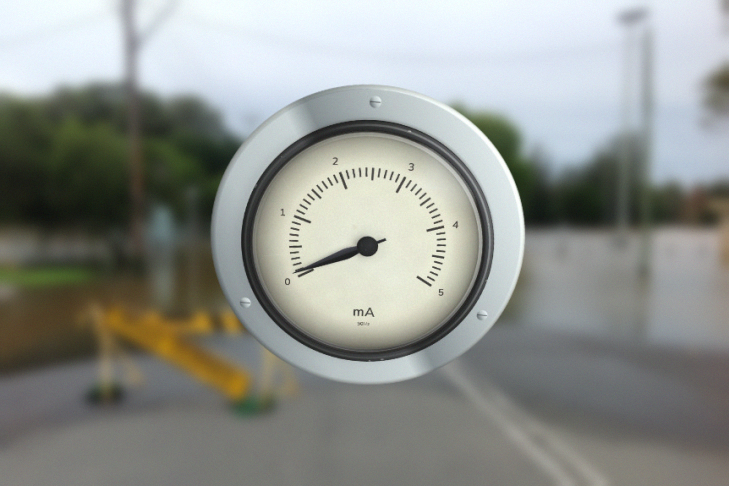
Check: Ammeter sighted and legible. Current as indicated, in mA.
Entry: 0.1 mA
